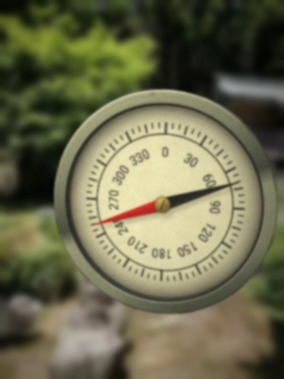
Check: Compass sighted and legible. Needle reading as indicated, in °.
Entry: 250 °
